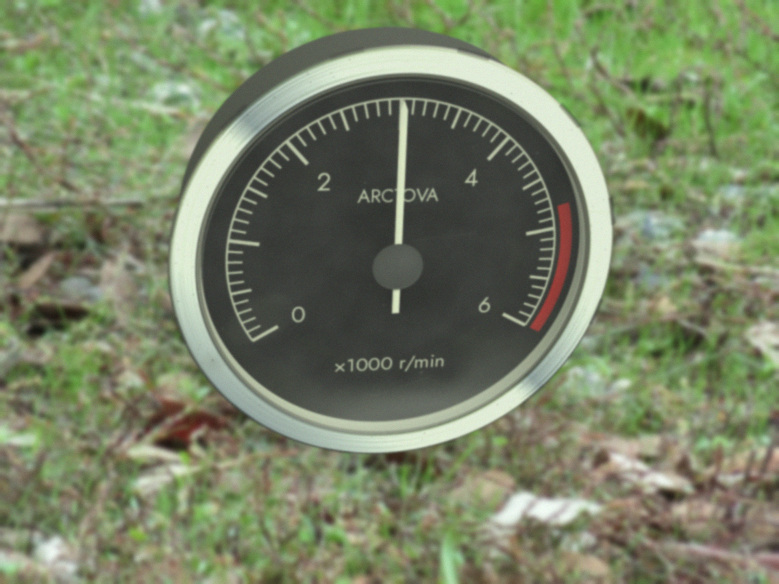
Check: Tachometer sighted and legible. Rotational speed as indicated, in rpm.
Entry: 3000 rpm
